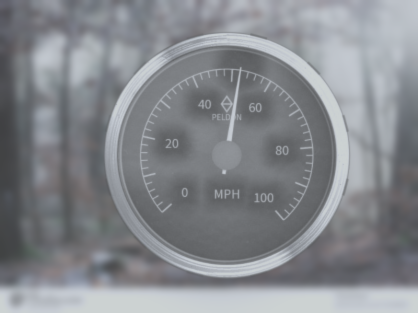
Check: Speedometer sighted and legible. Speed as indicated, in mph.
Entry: 52 mph
